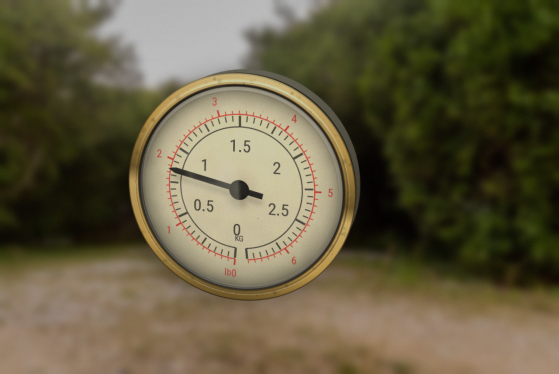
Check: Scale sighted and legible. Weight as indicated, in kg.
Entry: 0.85 kg
